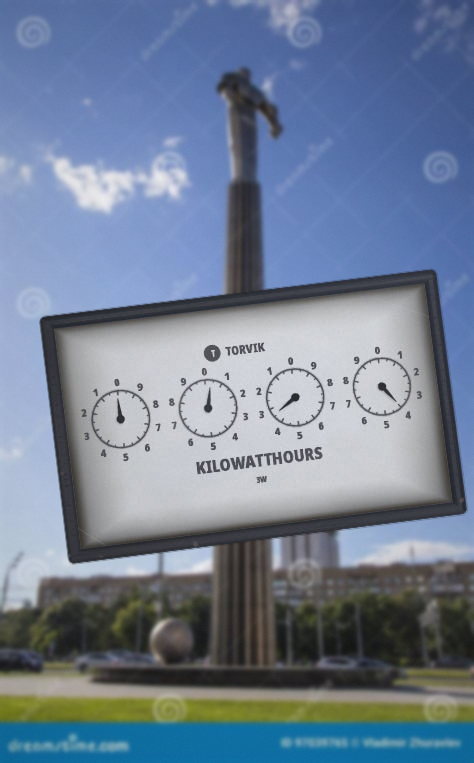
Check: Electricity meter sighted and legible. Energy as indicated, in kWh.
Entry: 34 kWh
